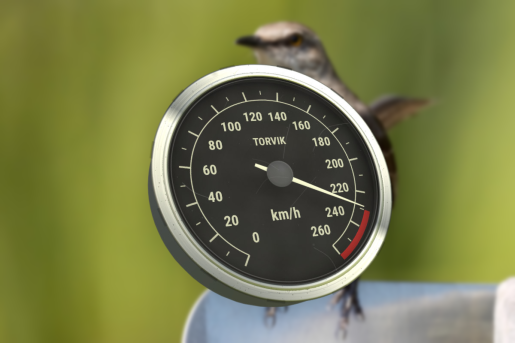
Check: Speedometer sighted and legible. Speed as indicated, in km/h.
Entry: 230 km/h
